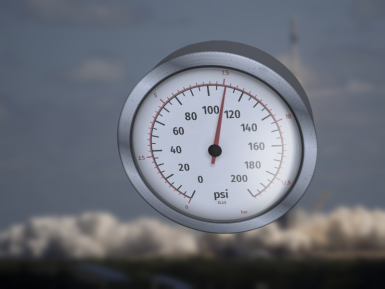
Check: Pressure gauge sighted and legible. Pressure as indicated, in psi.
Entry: 110 psi
